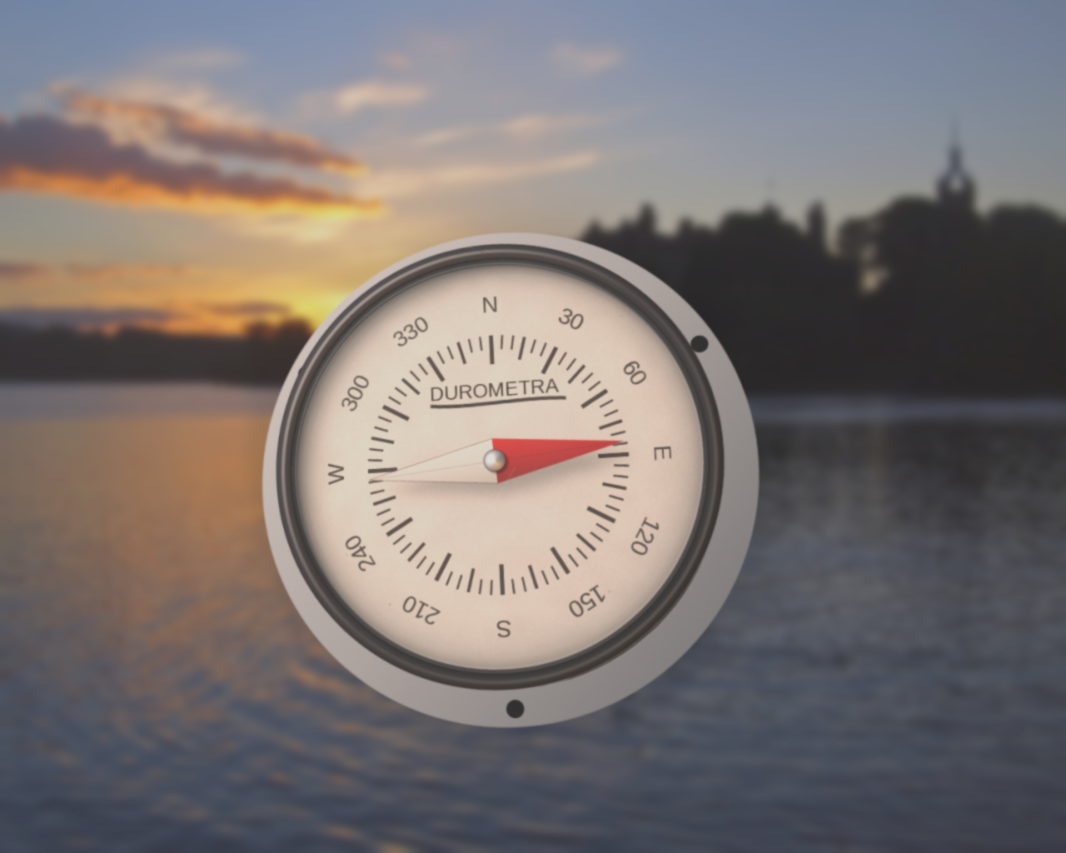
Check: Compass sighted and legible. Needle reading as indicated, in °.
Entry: 85 °
